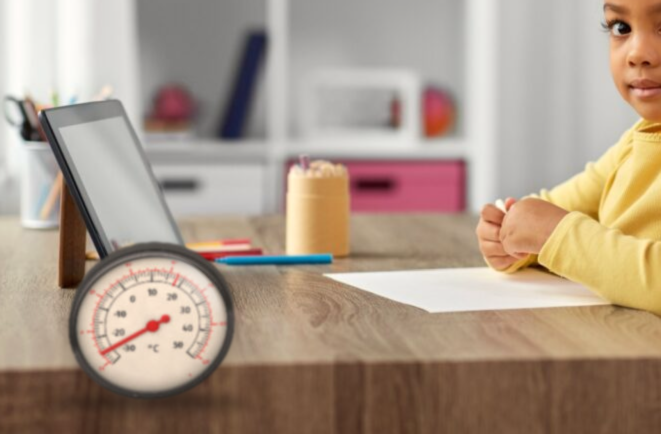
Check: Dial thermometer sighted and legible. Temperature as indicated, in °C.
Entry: -25 °C
